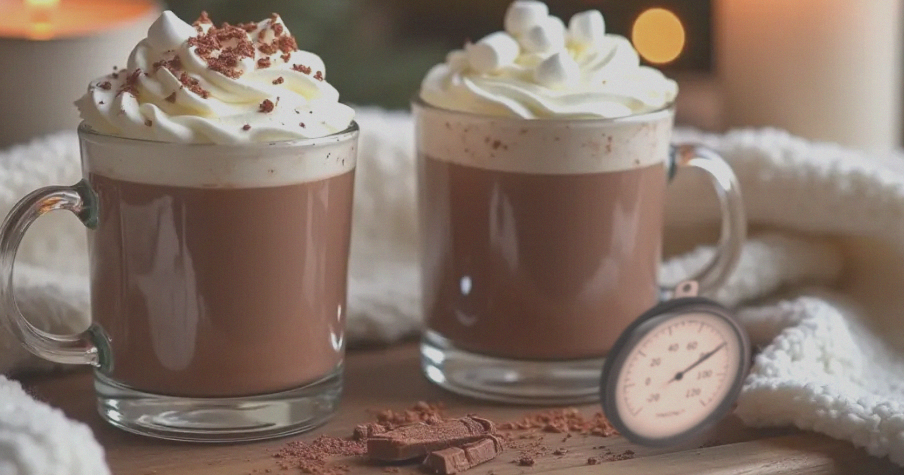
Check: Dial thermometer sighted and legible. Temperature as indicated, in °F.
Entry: 80 °F
